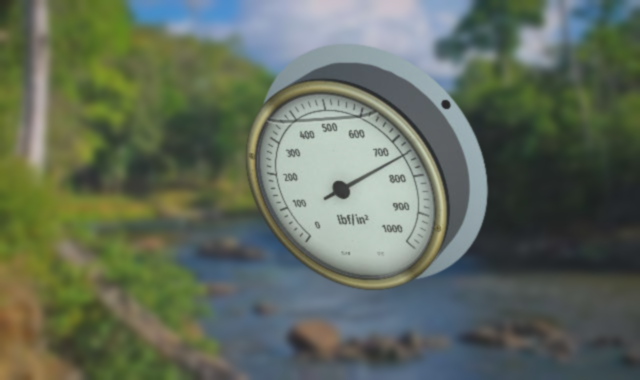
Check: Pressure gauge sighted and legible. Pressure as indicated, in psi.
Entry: 740 psi
